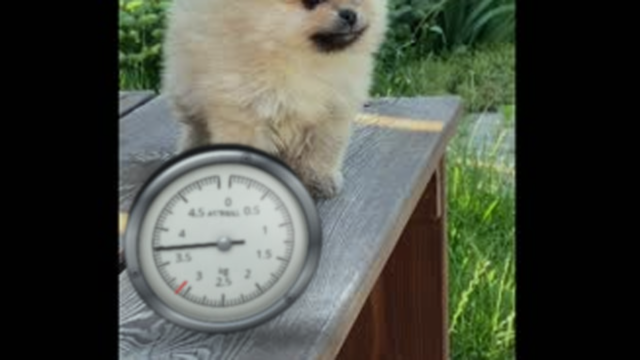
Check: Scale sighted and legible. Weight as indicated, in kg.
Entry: 3.75 kg
